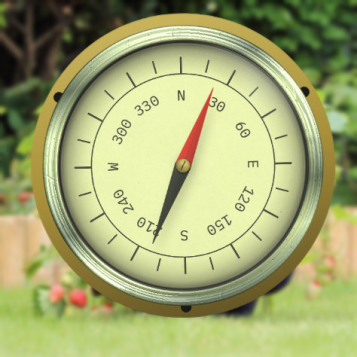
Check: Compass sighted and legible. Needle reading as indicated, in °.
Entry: 22.5 °
